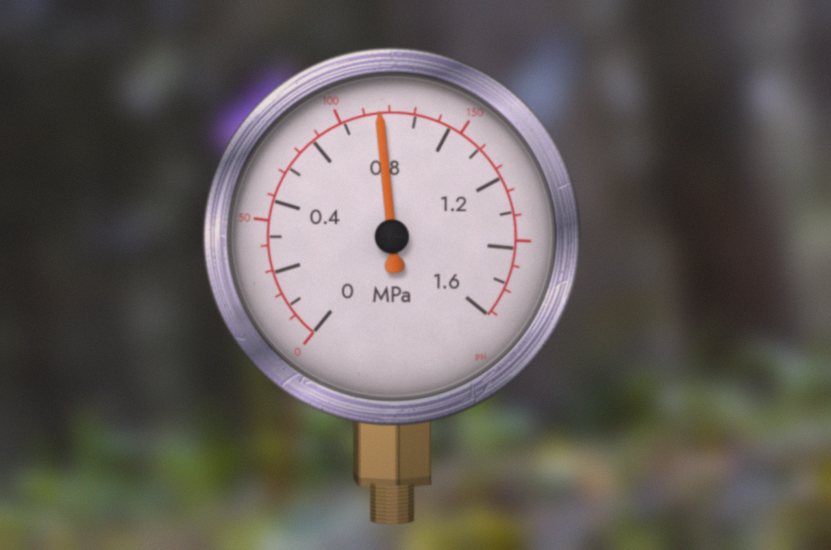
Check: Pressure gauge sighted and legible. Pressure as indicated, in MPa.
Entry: 0.8 MPa
